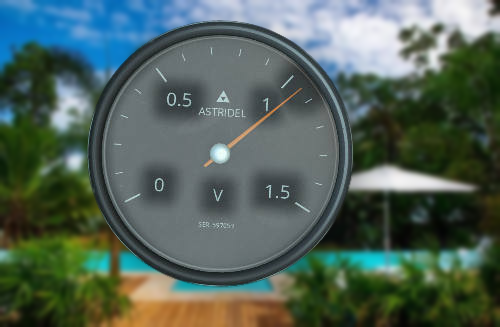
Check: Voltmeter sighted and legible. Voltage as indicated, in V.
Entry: 1.05 V
